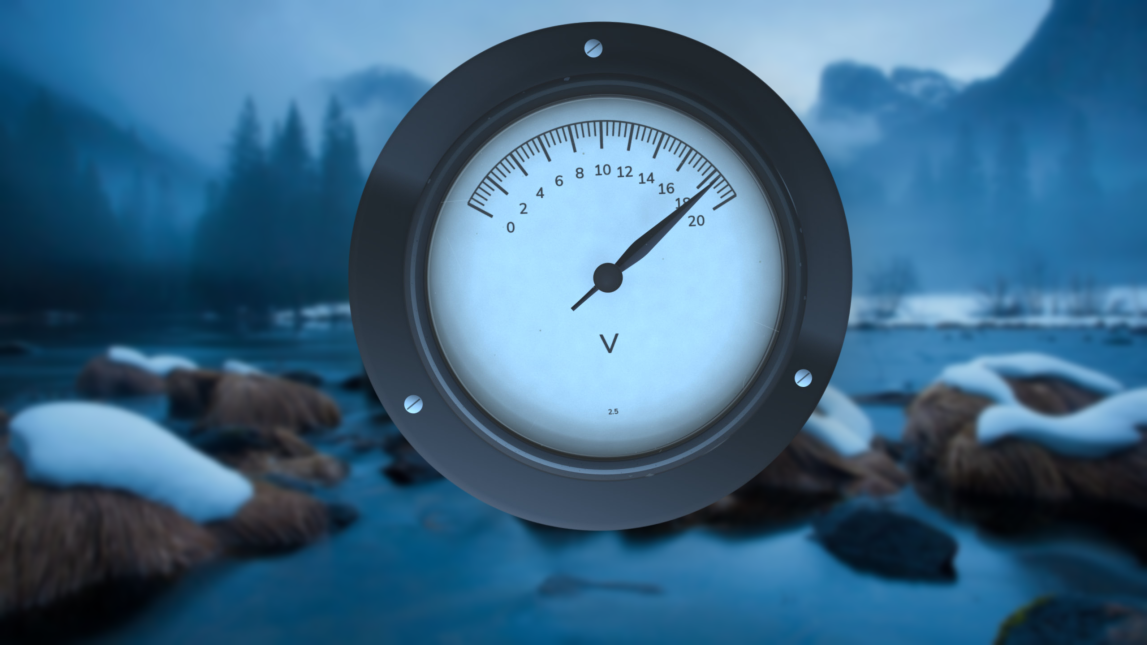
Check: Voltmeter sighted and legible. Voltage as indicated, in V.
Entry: 18.4 V
